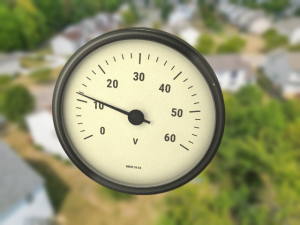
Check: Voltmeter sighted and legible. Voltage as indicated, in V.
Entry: 12 V
